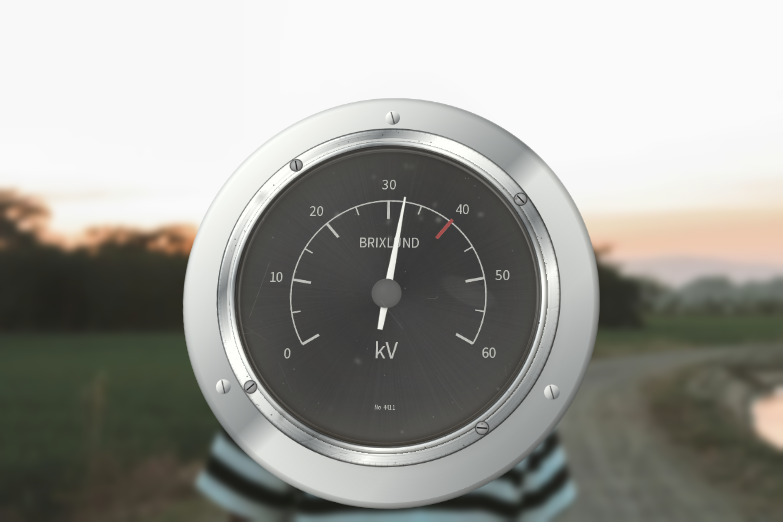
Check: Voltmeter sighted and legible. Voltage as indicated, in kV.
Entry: 32.5 kV
